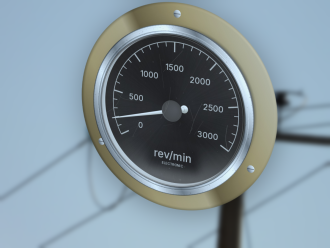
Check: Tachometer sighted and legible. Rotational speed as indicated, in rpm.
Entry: 200 rpm
